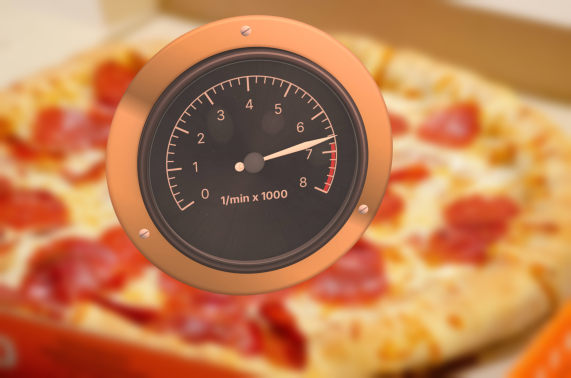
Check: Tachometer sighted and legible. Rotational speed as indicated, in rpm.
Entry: 6600 rpm
